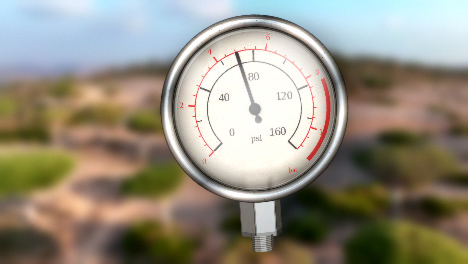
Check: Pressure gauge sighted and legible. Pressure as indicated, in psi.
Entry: 70 psi
